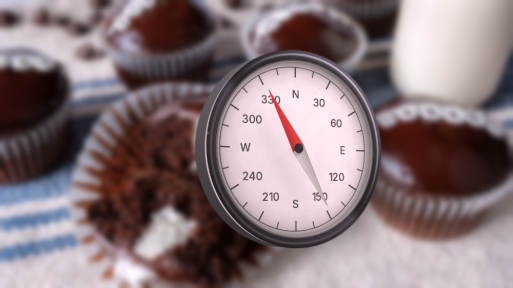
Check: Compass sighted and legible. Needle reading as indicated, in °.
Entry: 330 °
